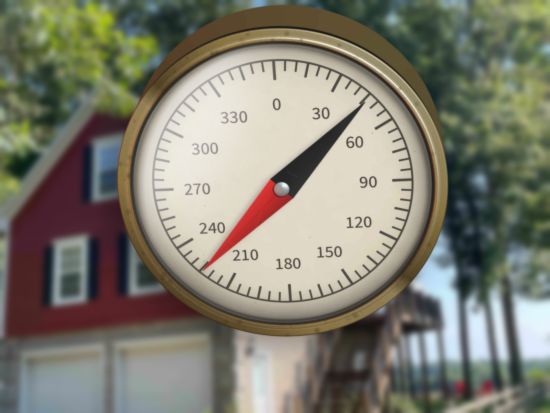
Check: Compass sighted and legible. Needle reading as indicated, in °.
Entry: 225 °
